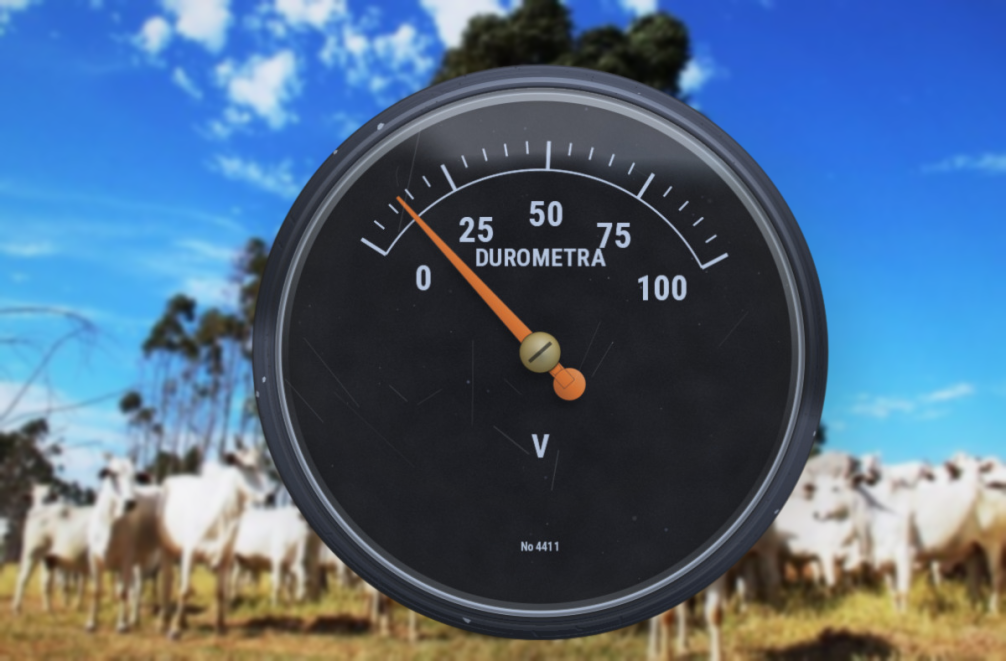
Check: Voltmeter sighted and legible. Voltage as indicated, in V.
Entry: 12.5 V
